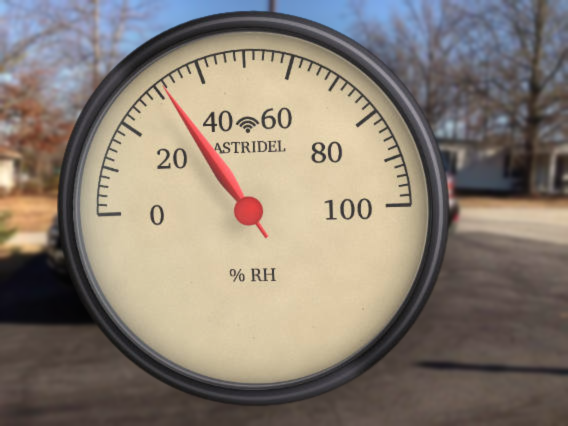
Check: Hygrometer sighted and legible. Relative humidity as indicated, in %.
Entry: 32 %
